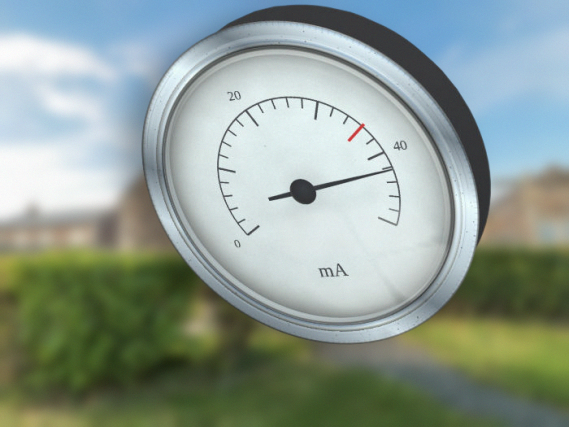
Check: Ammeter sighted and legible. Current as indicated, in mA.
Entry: 42 mA
